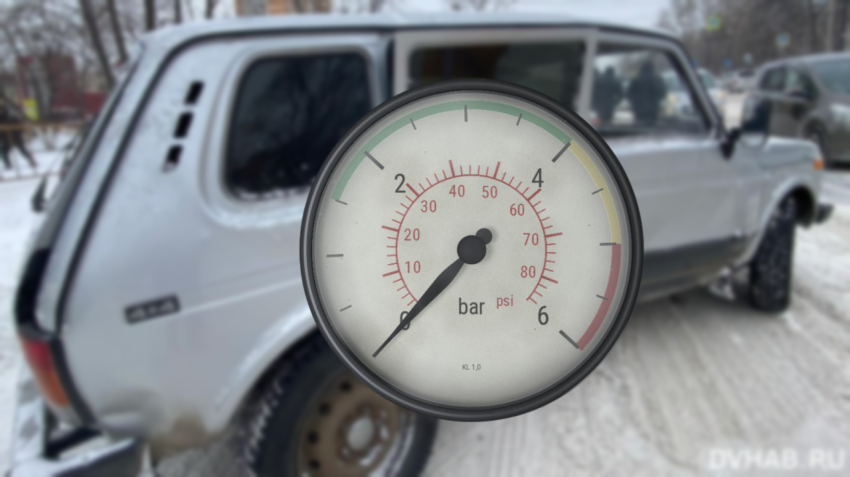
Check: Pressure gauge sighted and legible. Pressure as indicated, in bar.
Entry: 0 bar
